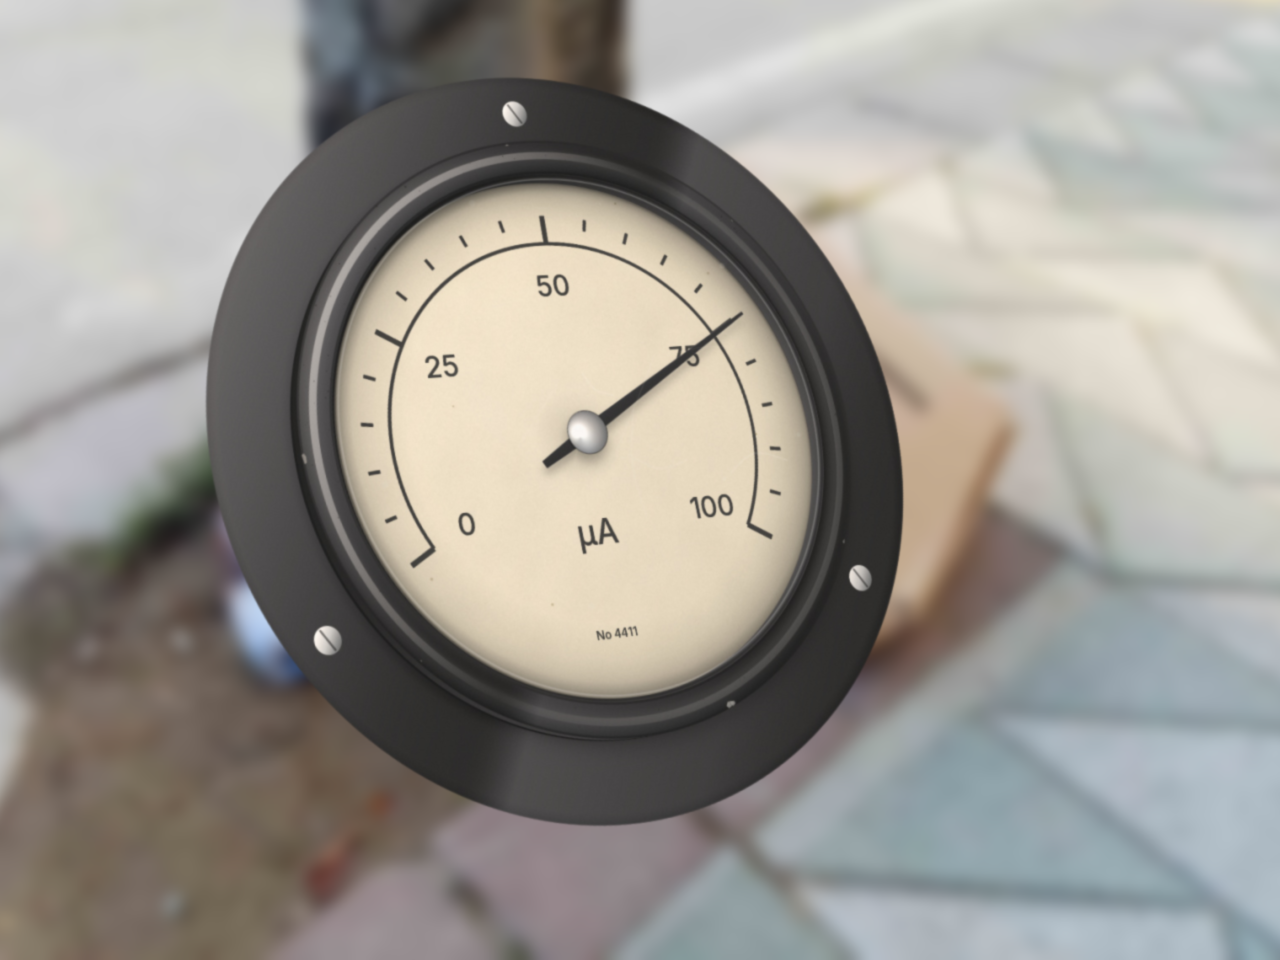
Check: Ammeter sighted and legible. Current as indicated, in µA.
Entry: 75 µA
